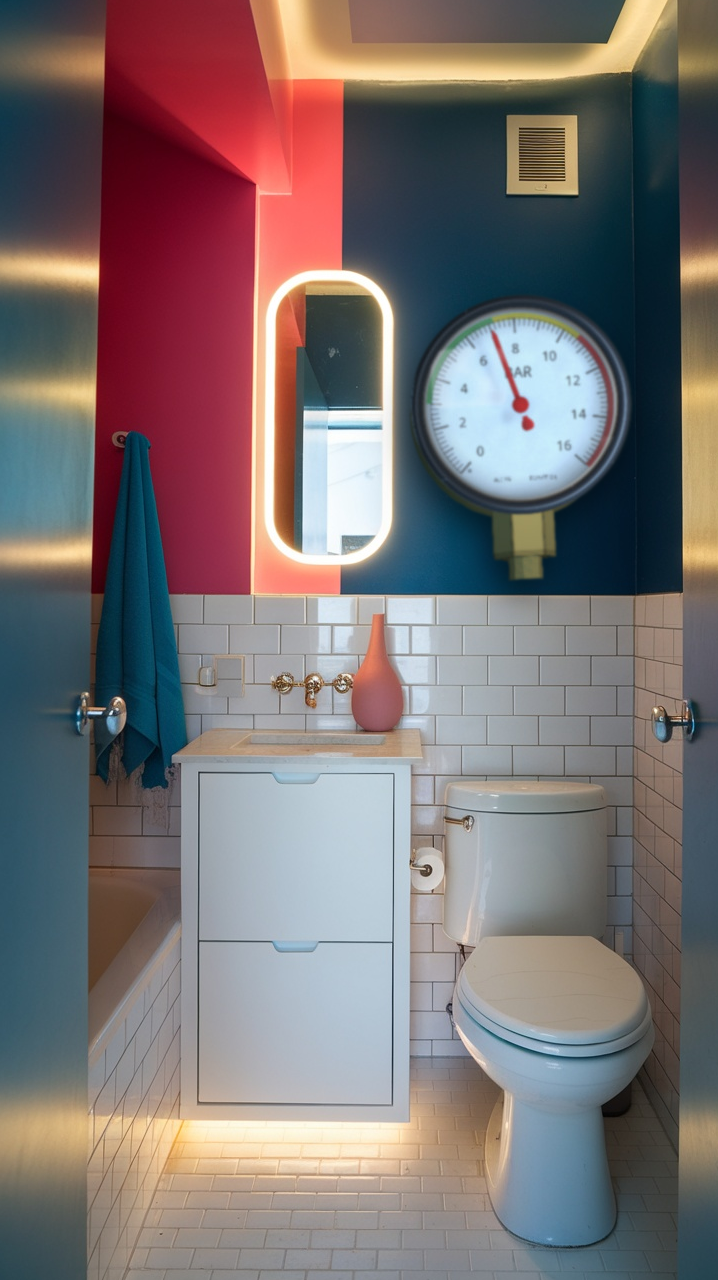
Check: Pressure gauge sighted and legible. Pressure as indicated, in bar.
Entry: 7 bar
